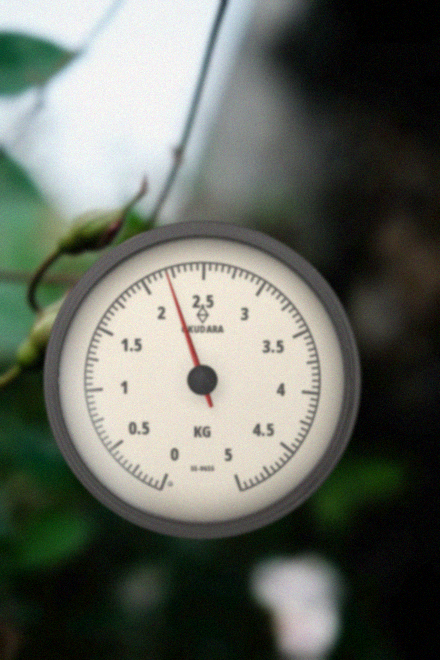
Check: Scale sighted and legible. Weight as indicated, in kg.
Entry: 2.2 kg
